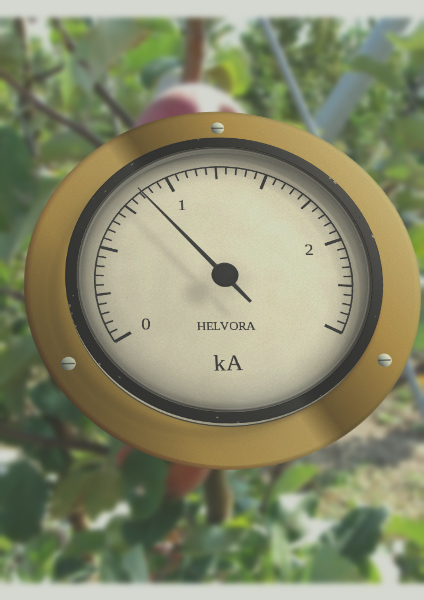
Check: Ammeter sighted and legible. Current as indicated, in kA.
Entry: 0.85 kA
